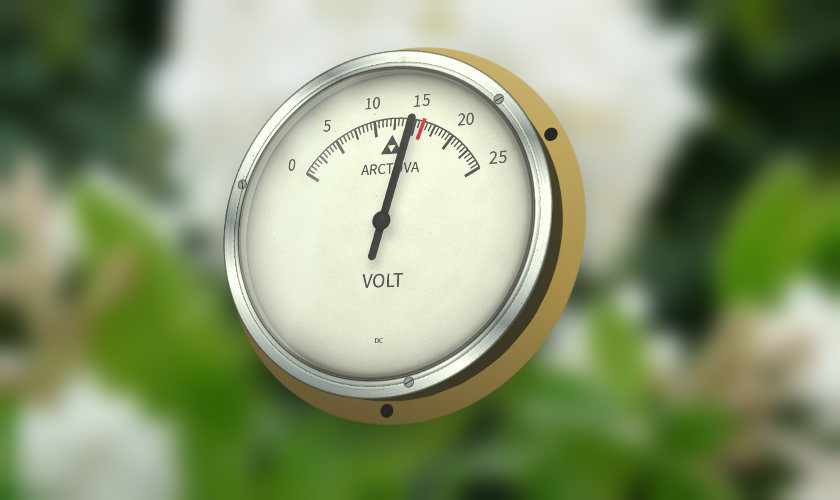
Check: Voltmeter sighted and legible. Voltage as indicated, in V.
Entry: 15 V
